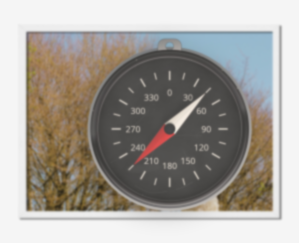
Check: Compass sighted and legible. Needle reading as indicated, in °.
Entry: 225 °
